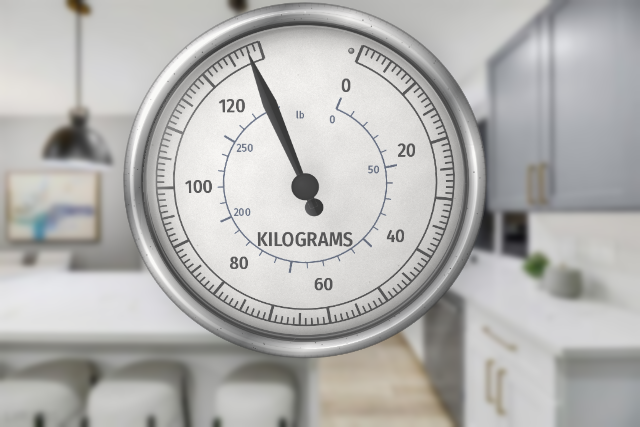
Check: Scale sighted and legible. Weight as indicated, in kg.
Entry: 128 kg
